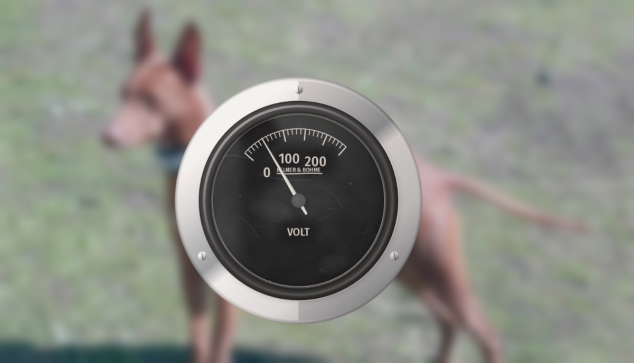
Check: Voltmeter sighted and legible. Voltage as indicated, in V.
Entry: 50 V
